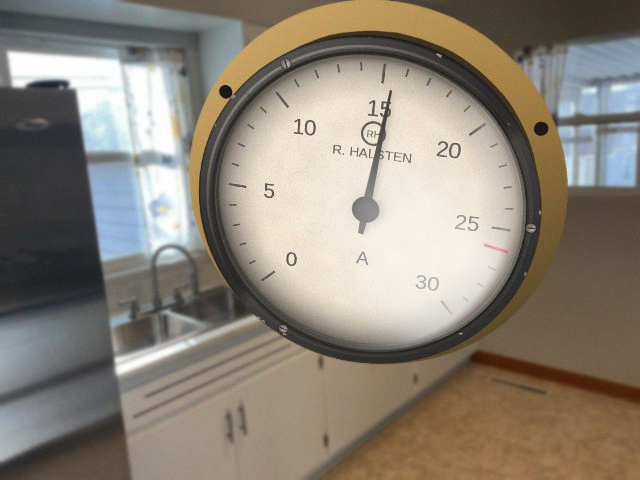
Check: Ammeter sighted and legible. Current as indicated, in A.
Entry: 15.5 A
